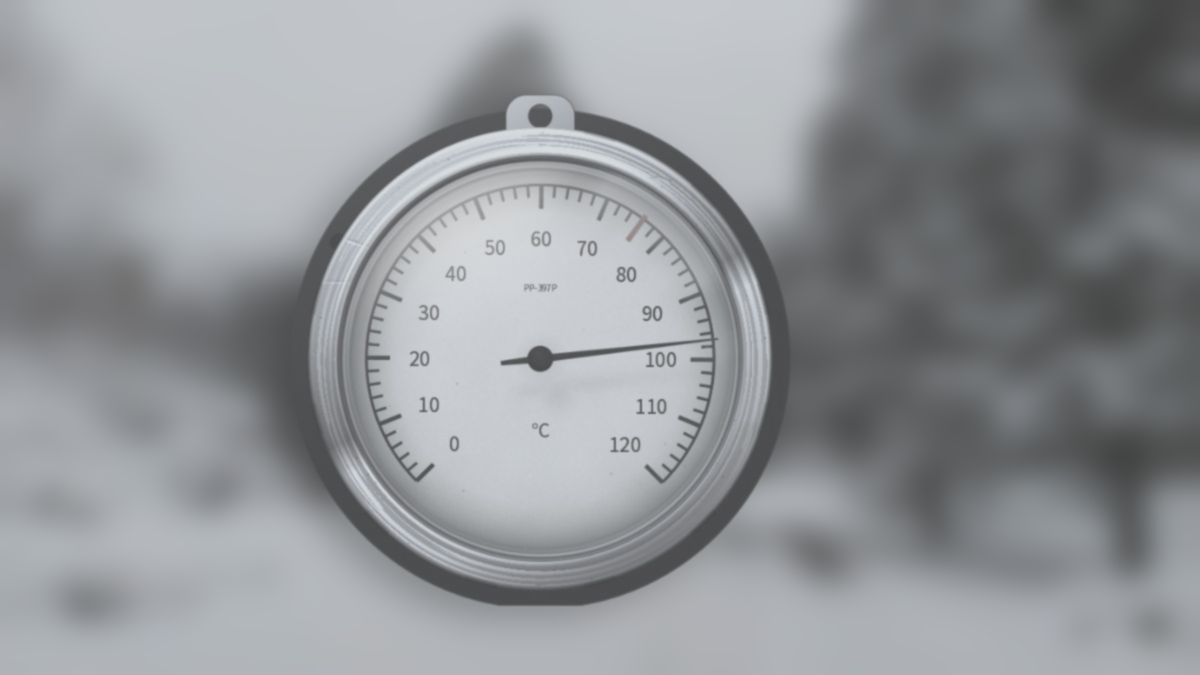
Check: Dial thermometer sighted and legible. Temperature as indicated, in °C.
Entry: 97 °C
